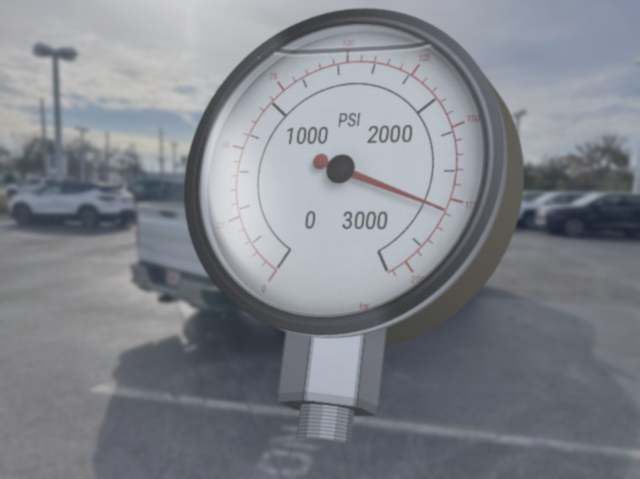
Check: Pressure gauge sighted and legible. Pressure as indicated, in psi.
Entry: 2600 psi
